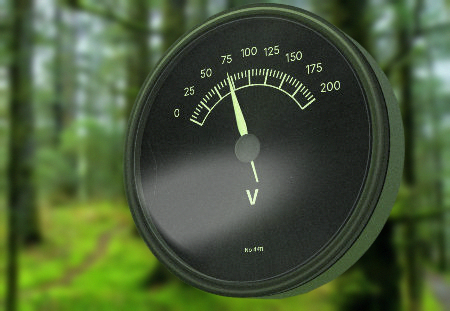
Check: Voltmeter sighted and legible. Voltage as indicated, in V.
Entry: 75 V
